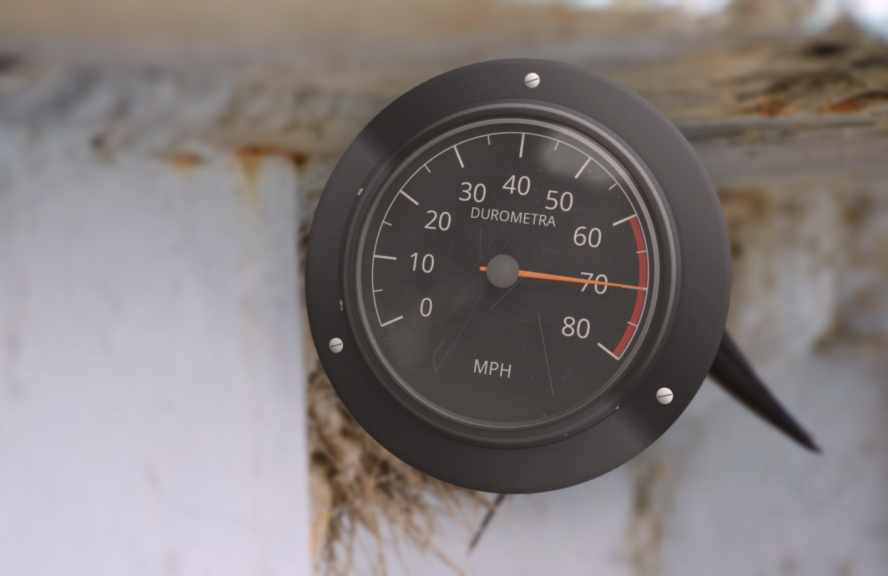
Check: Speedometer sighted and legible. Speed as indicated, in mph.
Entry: 70 mph
